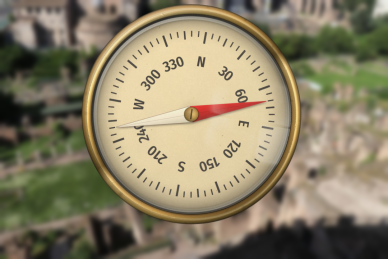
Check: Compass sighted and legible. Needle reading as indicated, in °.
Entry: 70 °
